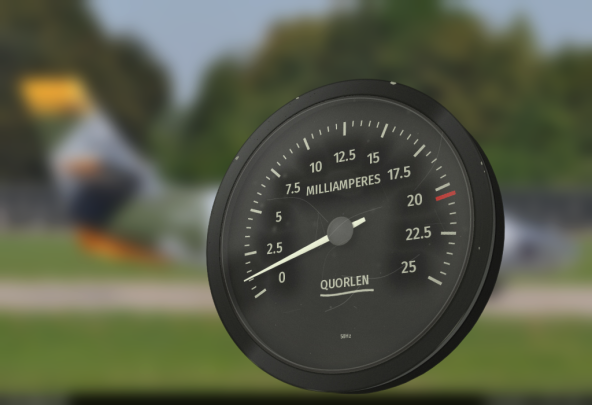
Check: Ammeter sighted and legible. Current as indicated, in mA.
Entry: 1 mA
